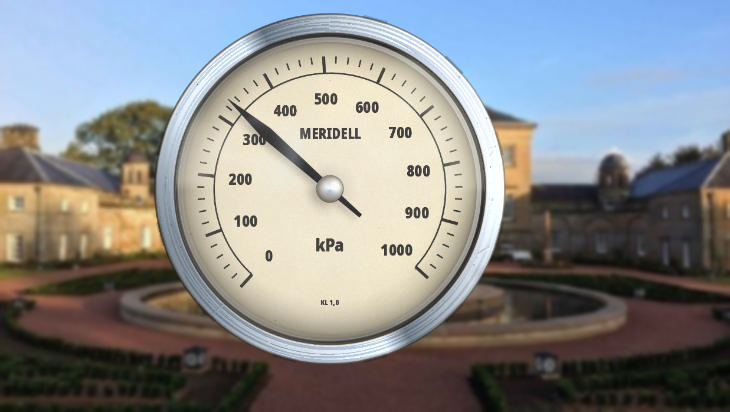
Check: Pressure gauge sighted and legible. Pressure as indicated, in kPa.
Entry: 330 kPa
